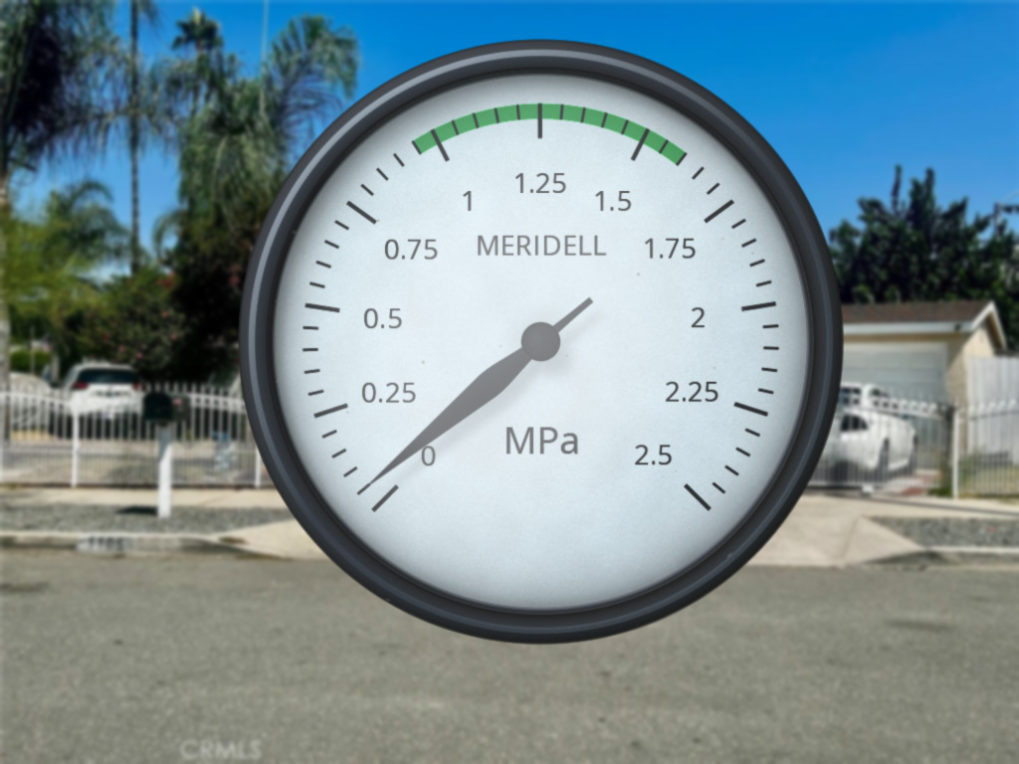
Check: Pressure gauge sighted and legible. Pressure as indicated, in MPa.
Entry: 0.05 MPa
